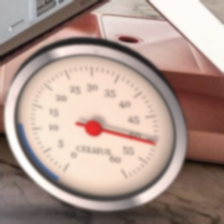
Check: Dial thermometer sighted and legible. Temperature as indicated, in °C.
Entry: 50 °C
